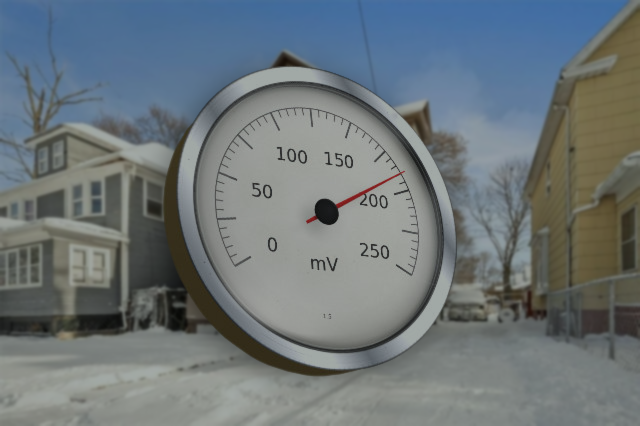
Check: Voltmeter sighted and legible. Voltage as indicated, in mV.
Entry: 190 mV
